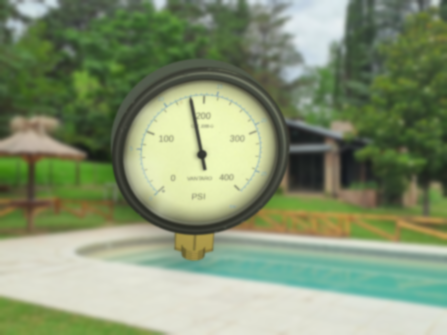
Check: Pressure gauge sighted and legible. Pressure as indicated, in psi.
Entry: 180 psi
